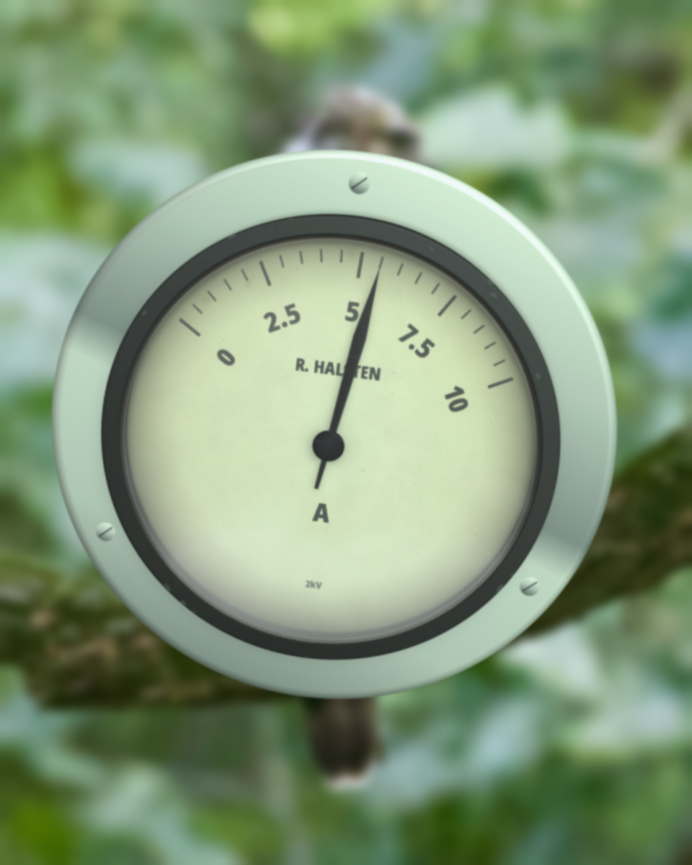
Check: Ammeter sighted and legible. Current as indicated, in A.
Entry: 5.5 A
